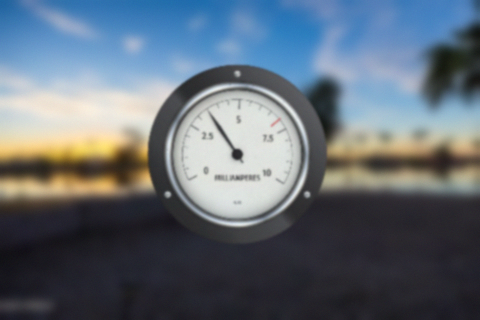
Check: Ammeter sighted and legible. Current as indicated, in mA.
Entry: 3.5 mA
